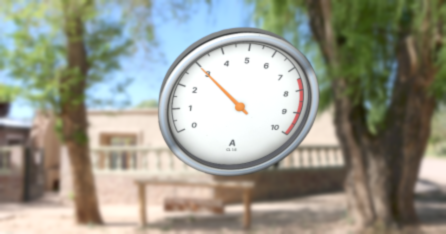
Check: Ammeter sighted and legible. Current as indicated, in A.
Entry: 3 A
